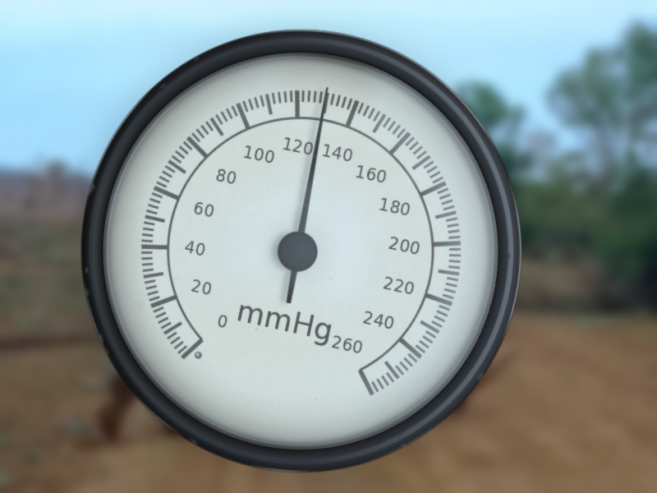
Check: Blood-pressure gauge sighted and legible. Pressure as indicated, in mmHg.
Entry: 130 mmHg
